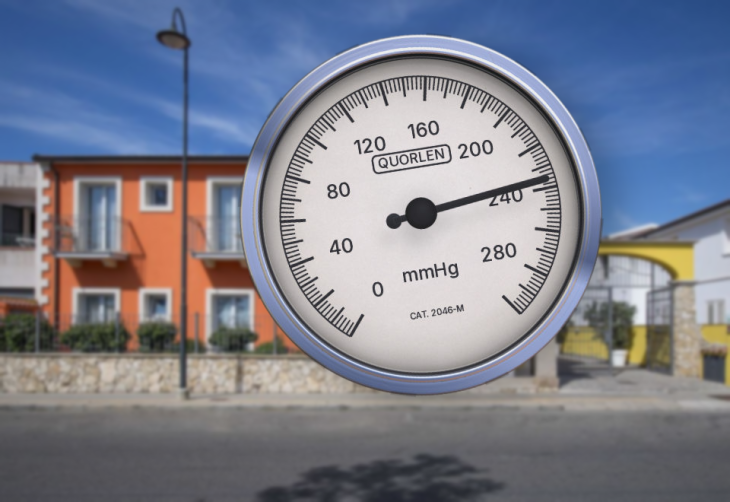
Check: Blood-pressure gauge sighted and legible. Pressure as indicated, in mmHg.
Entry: 236 mmHg
